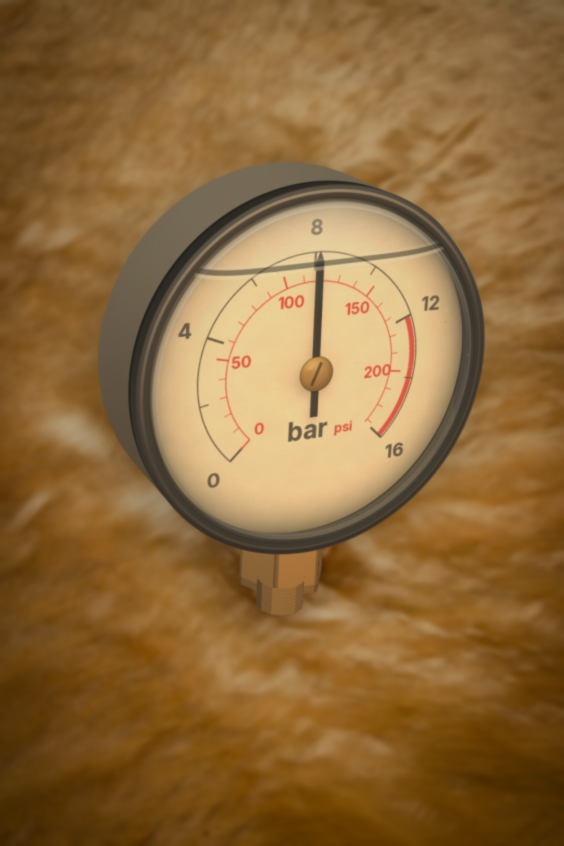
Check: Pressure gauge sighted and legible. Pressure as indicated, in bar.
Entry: 8 bar
